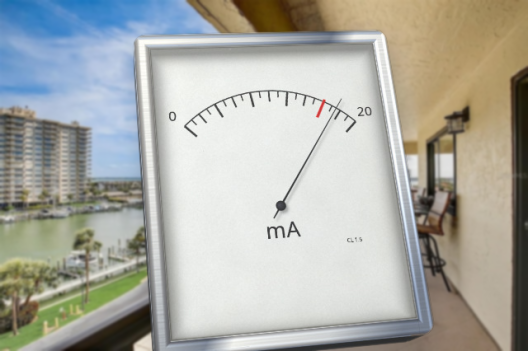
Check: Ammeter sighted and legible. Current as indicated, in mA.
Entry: 17.5 mA
